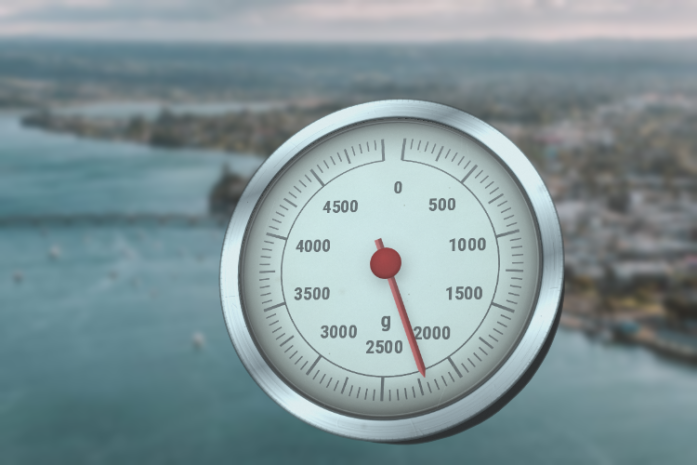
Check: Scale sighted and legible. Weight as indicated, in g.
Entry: 2200 g
